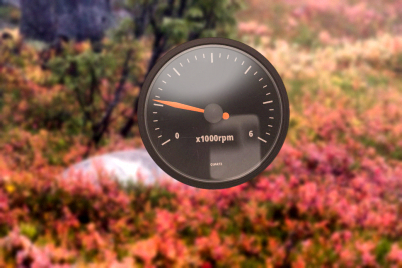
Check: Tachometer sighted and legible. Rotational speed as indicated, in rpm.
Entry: 1100 rpm
